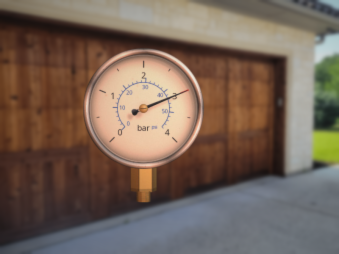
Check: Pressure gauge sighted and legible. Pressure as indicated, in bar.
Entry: 3 bar
